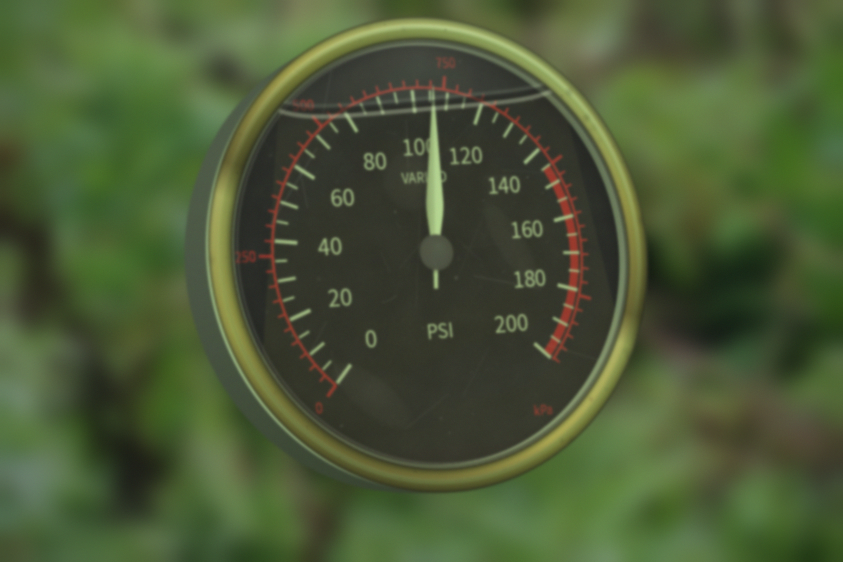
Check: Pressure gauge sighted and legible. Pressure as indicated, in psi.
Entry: 105 psi
